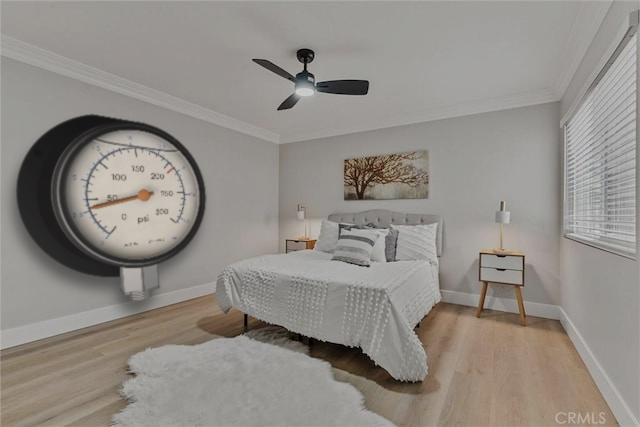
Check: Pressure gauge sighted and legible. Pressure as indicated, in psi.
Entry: 40 psi
